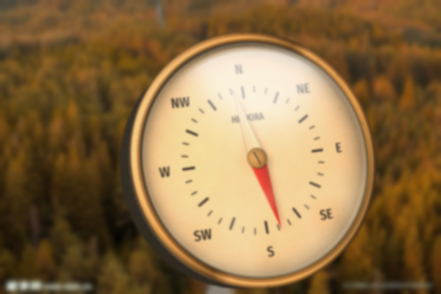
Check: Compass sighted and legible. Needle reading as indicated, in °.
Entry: 170 °
